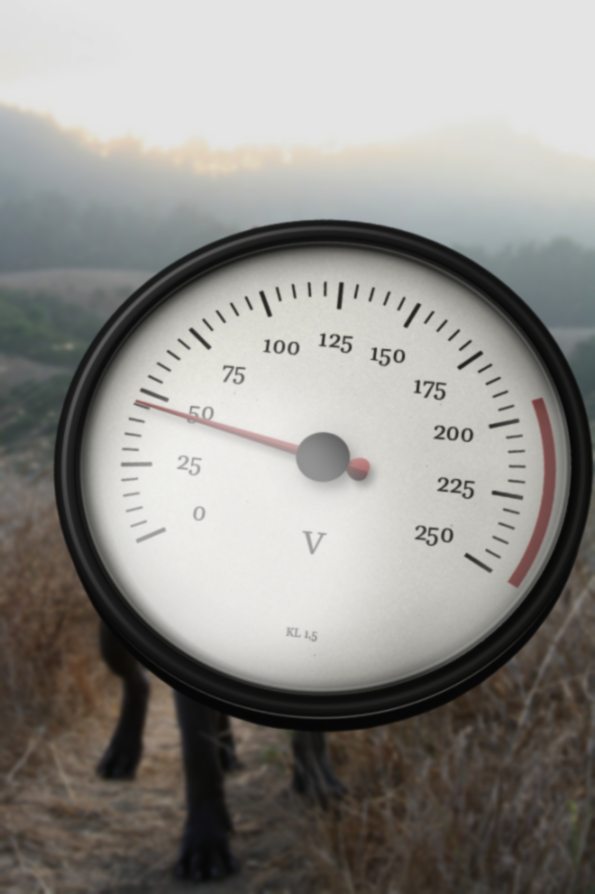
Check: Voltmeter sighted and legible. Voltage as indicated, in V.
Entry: 45 V
